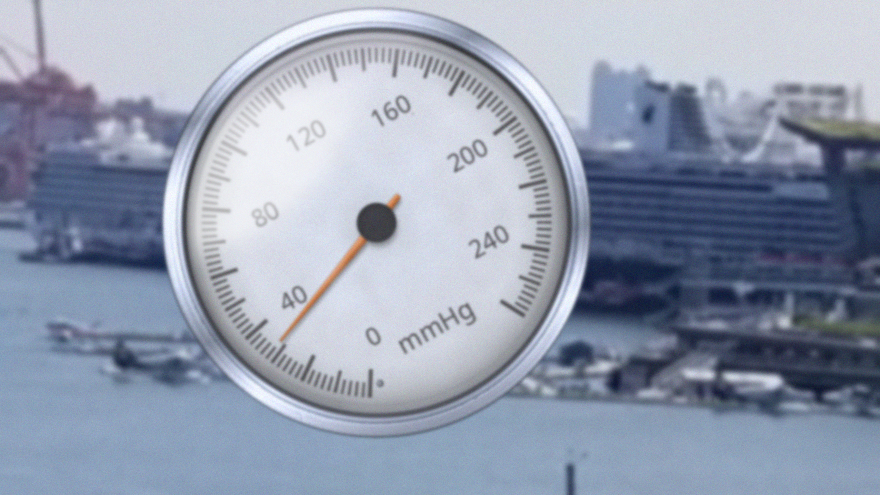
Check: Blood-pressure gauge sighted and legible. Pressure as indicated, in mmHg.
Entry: 32 mmHg
